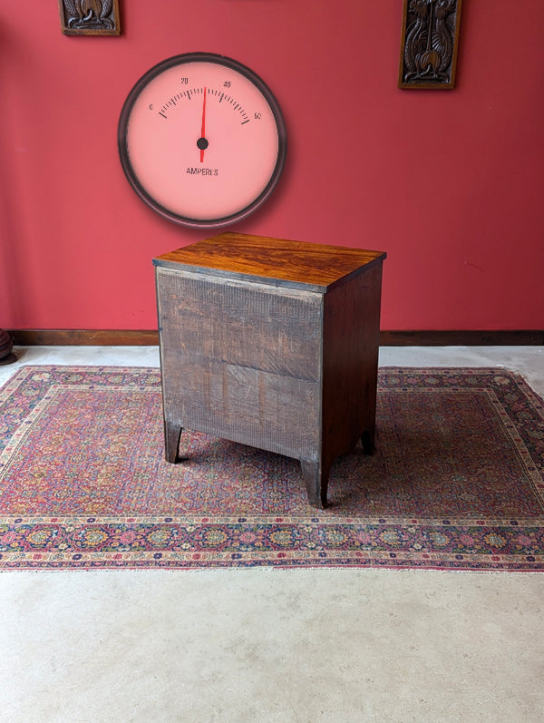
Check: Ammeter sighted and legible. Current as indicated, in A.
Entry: 30 A
